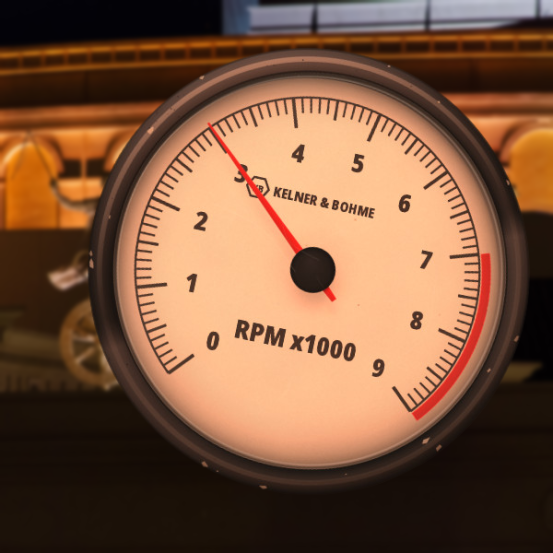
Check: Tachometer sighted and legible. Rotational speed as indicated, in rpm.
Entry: 3000 rpm
